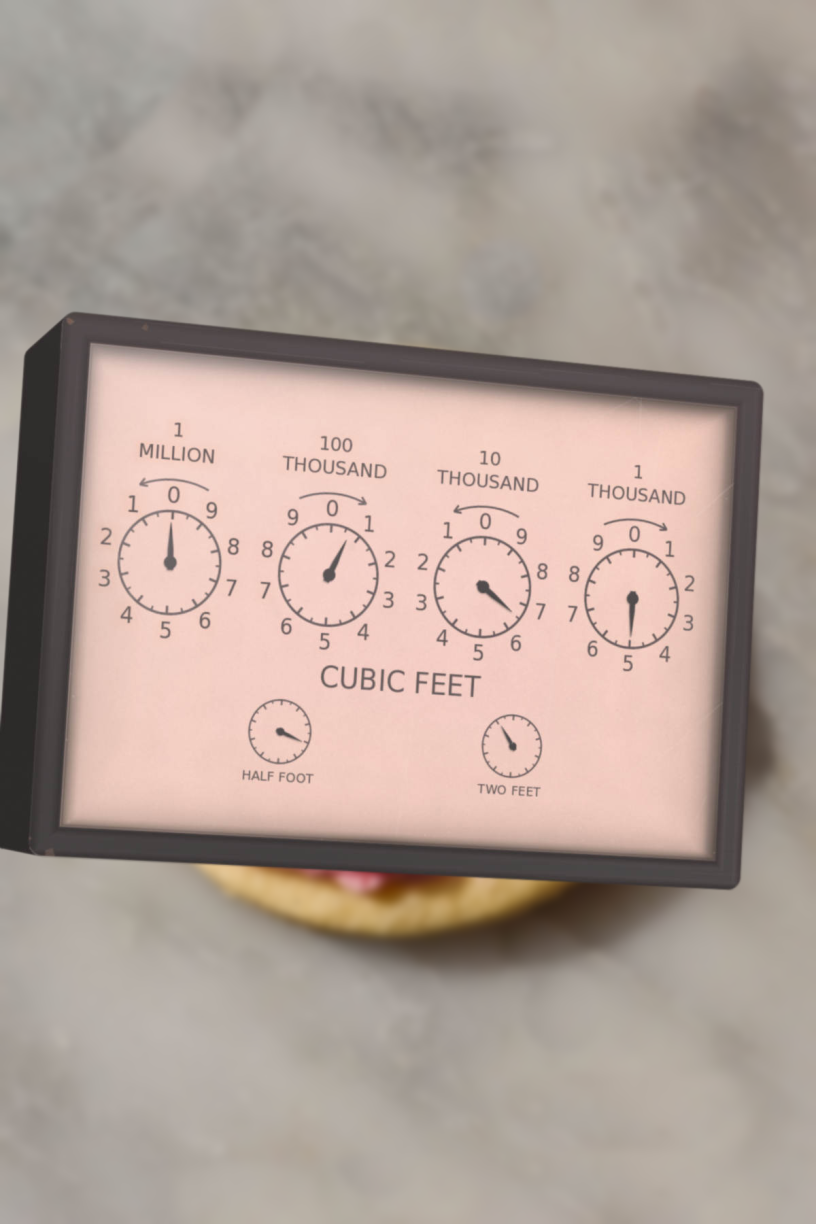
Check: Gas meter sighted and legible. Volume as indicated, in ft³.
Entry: 6500 ft³
